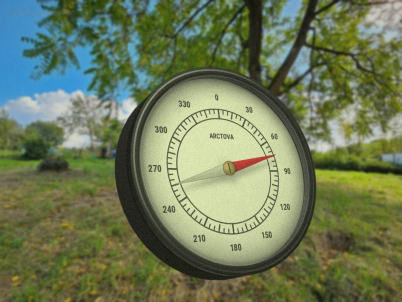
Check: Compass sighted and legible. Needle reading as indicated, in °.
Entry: 75 °
